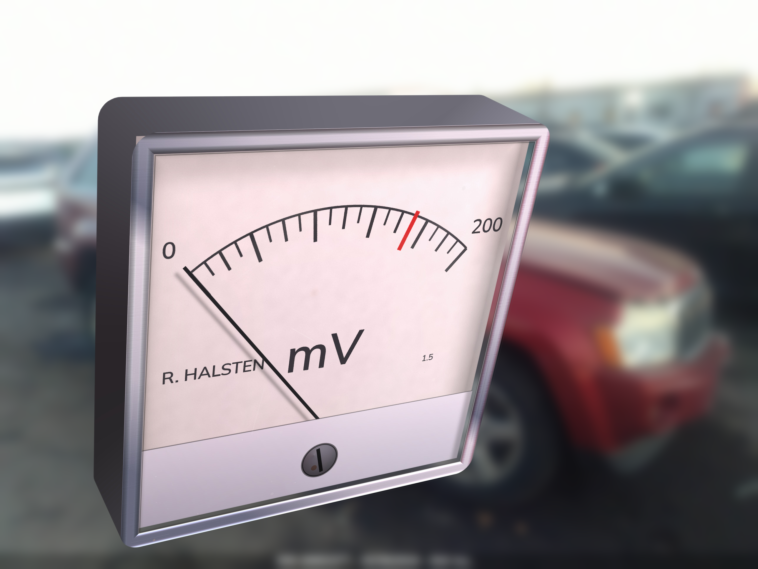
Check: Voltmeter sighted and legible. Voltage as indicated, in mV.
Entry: 0 mV
